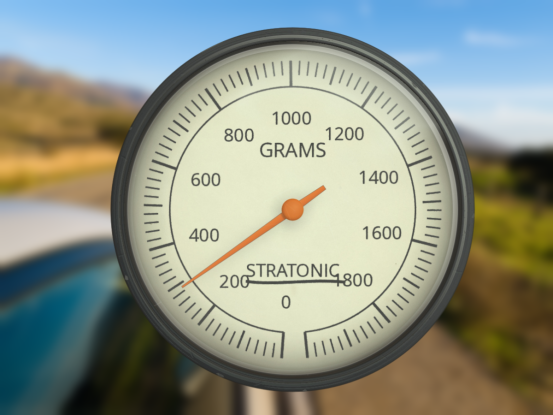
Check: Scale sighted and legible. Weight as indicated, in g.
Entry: 290 g
